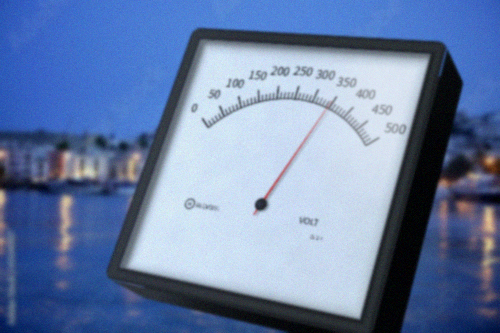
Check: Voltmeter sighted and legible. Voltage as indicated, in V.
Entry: 350 V
